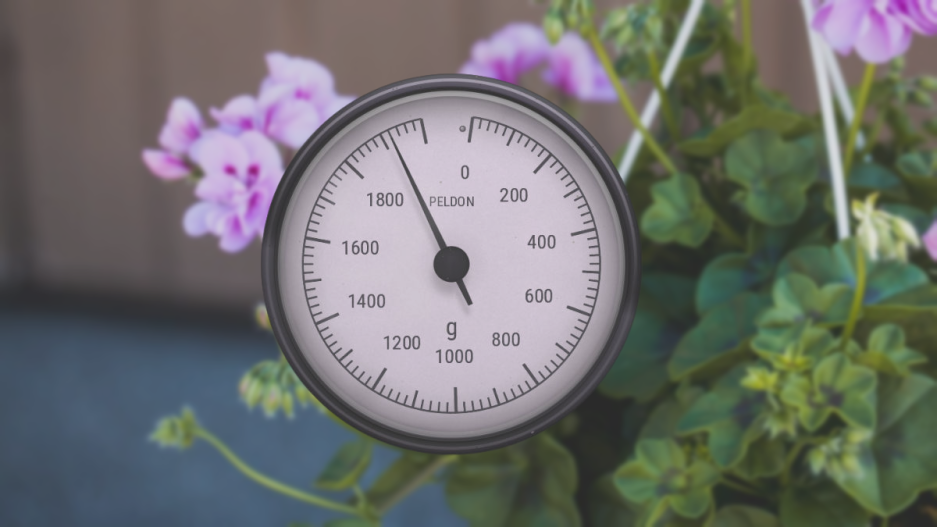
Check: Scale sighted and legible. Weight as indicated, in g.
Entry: 1920 g
